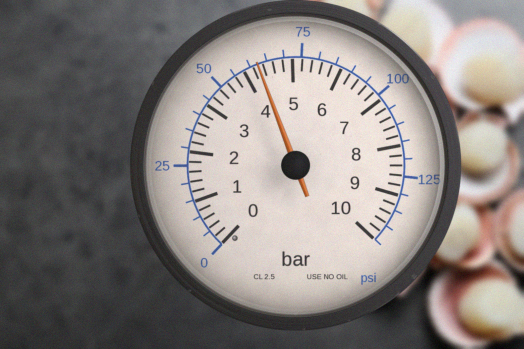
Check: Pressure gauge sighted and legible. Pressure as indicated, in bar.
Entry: 4.3 bar
